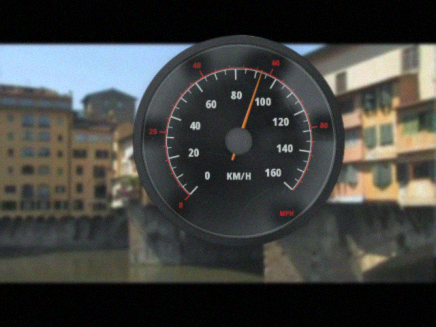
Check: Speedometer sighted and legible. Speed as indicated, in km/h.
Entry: 92.5 km/h
